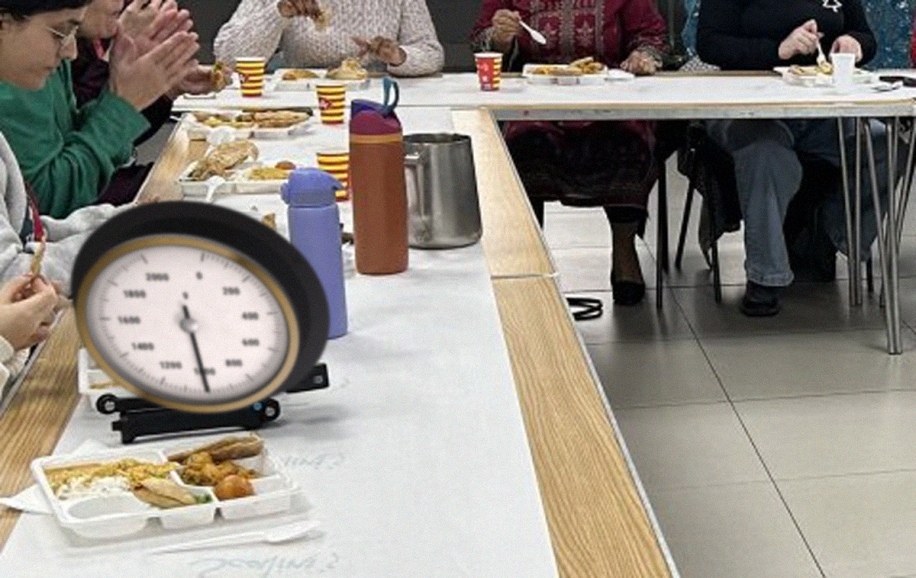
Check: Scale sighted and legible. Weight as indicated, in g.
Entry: 1000 g
